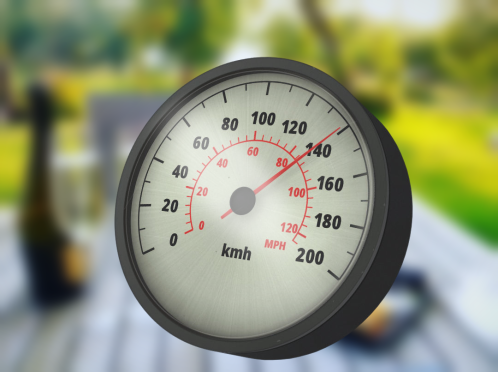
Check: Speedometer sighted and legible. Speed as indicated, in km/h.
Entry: 140 km/h
